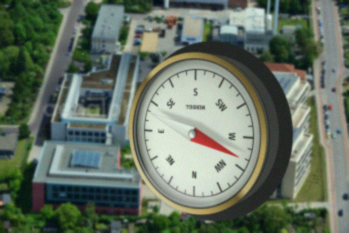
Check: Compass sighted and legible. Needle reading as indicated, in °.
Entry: 290 °
